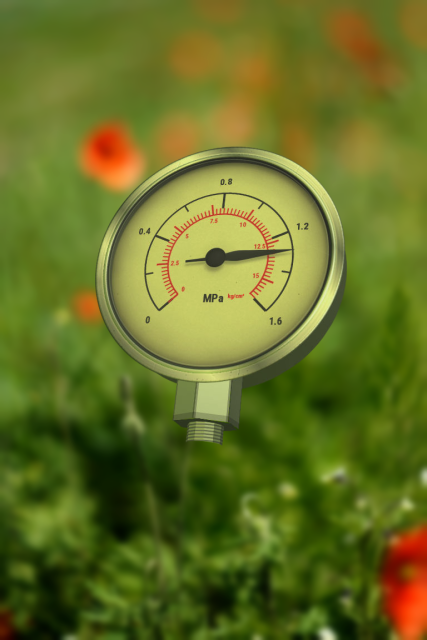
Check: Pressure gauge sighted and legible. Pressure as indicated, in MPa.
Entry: 1.3 MPa
